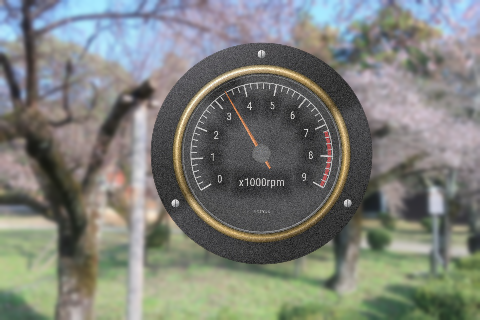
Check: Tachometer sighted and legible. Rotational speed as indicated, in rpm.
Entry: 3400 rpm
